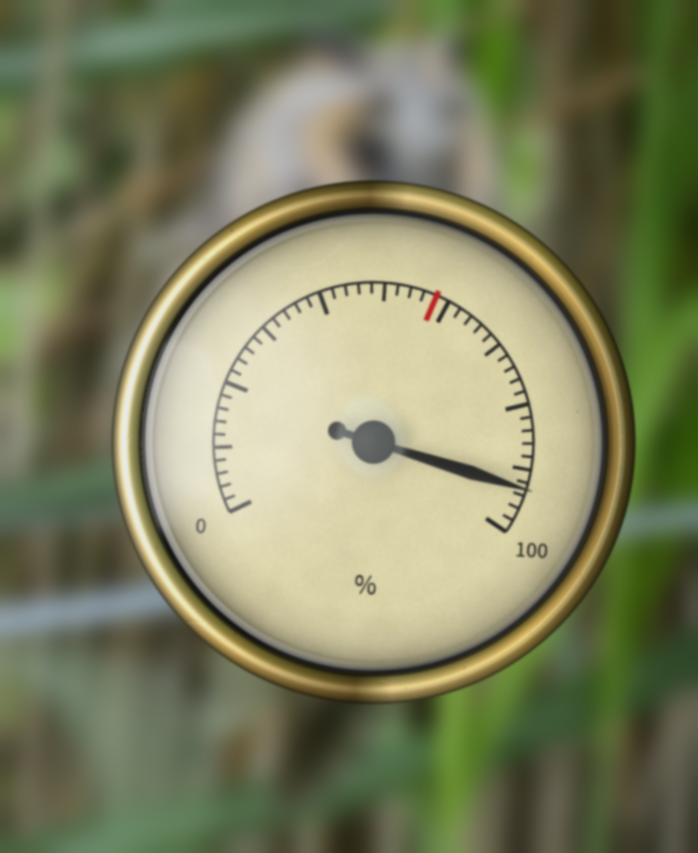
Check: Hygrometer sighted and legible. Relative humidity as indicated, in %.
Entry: 93 %
